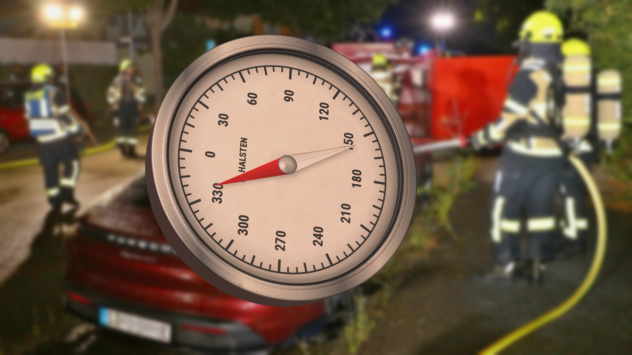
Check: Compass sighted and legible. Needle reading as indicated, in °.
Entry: 335 °
